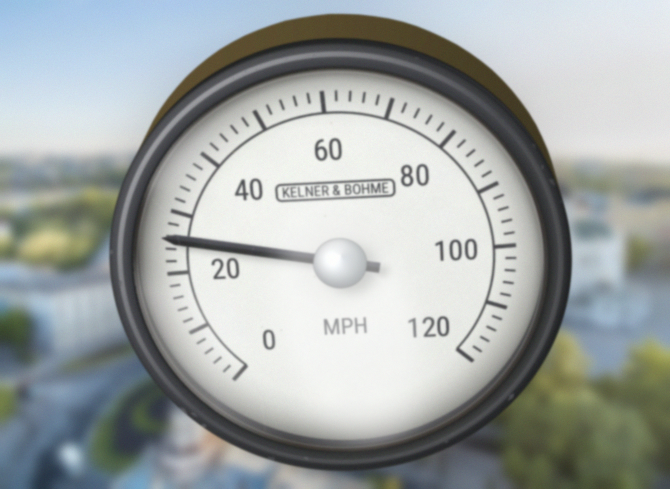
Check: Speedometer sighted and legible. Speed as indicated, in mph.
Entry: 26 mph
